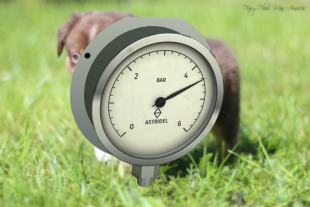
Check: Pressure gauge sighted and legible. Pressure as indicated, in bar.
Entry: 4.4 bar
